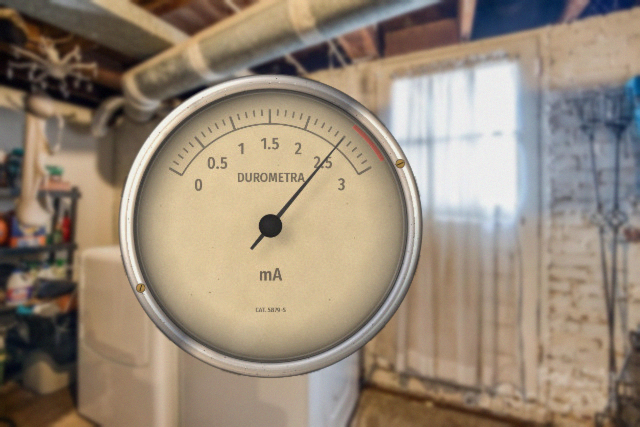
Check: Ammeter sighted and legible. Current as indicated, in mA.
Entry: 2.5 mA
